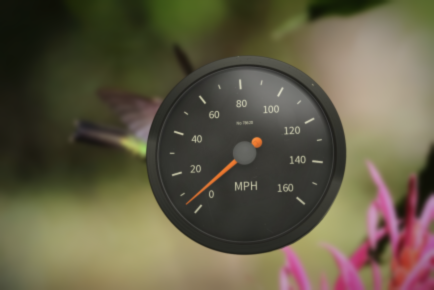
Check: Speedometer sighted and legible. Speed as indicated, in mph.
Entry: 5 mph
